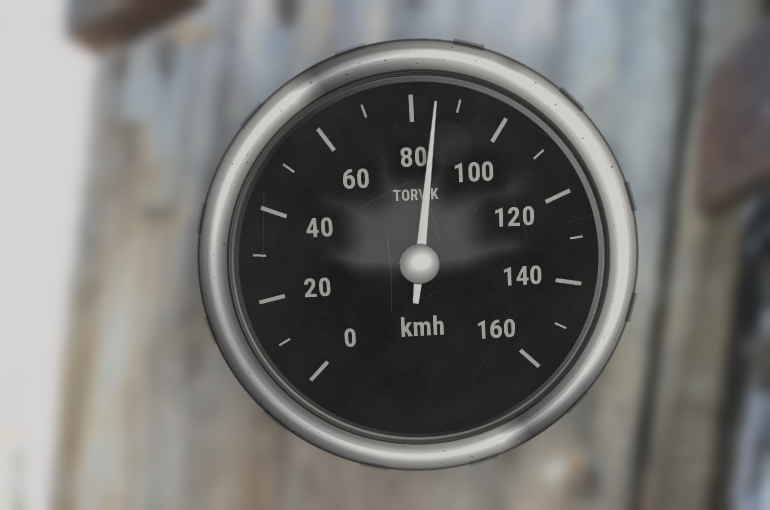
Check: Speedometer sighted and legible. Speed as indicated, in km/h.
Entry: 85 km/h
